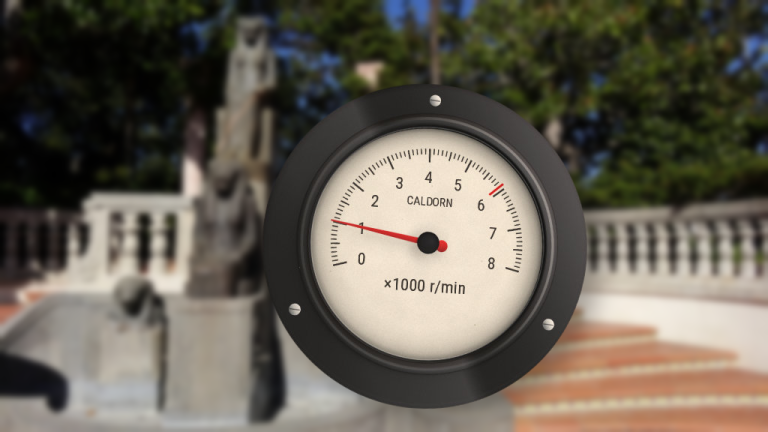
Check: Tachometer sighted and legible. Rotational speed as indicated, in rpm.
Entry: 1000 rpm
